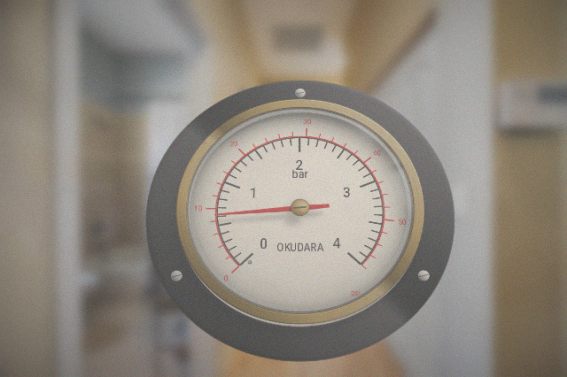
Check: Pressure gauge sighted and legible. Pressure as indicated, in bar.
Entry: 0.6 bar
